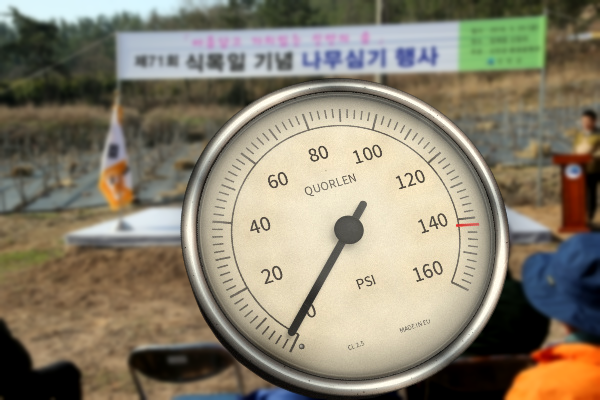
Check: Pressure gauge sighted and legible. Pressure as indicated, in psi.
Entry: 2 psi
